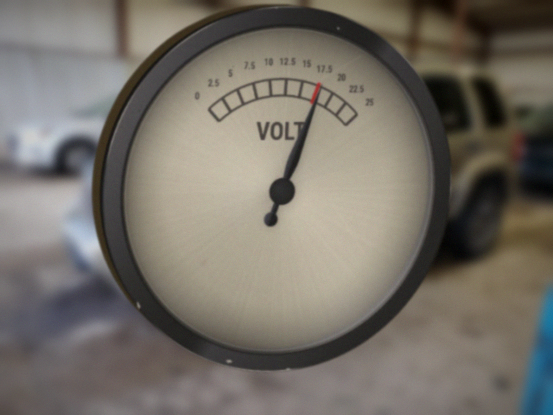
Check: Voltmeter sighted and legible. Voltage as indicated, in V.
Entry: 17.5 V
